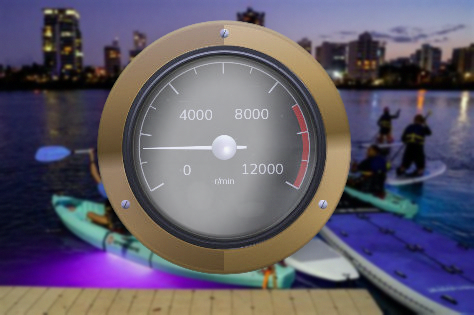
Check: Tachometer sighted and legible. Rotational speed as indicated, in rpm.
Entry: 1500 rpm
